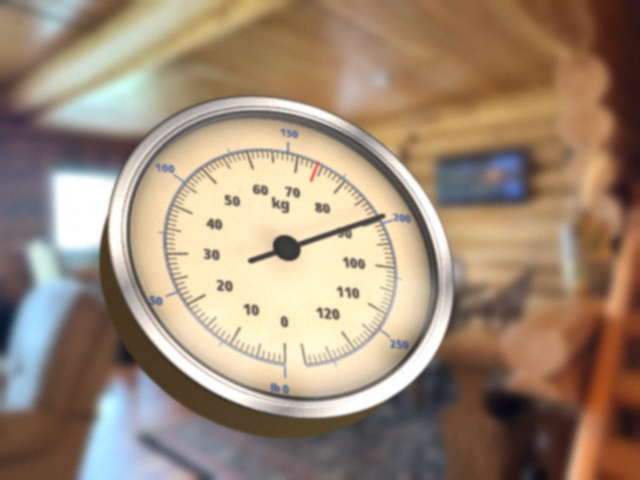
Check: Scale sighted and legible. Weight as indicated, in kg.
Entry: 90 kg
